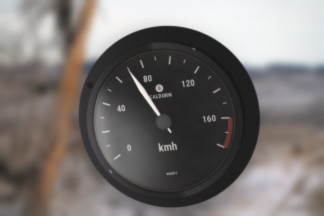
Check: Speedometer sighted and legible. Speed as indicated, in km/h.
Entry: 70 km/h
